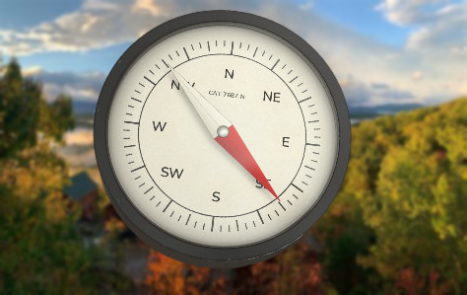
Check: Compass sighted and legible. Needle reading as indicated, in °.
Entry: 135 °
